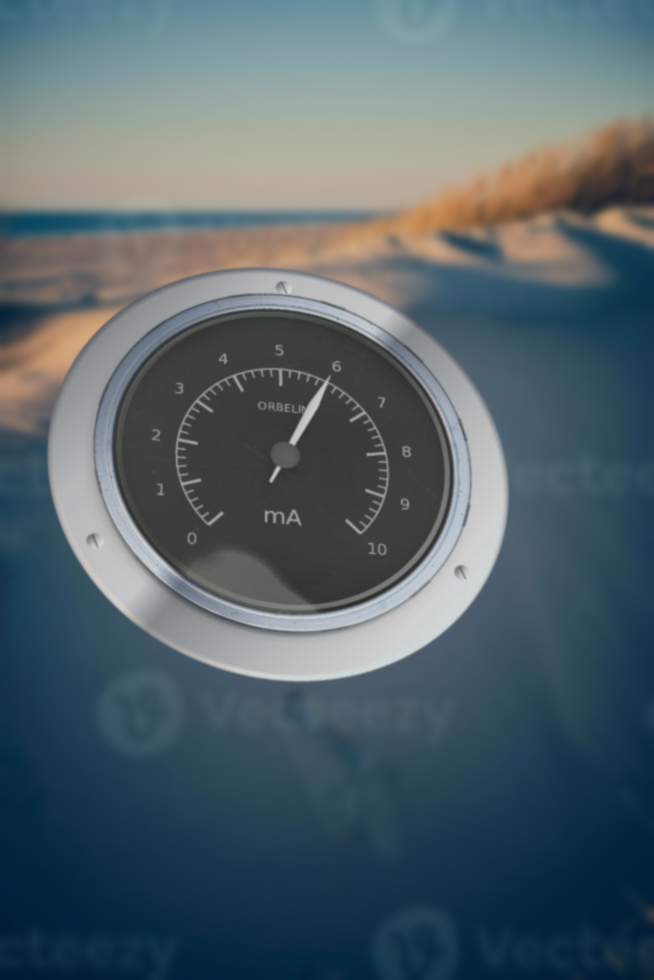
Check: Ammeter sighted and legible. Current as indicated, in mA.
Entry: 6 mA
